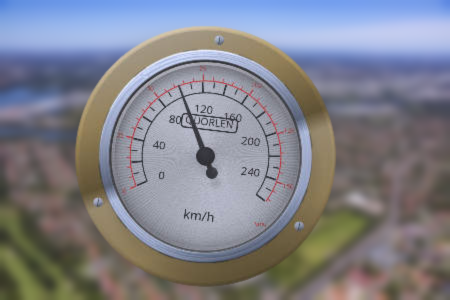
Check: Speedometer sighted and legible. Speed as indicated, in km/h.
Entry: 100 km/h
